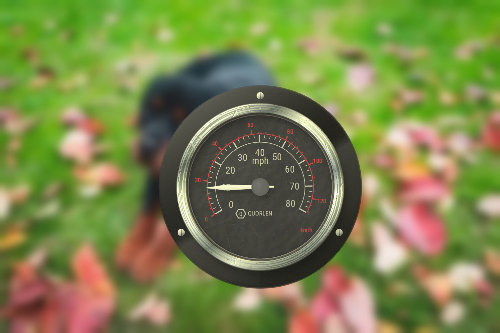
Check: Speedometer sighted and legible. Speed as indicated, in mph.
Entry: 10 mph
